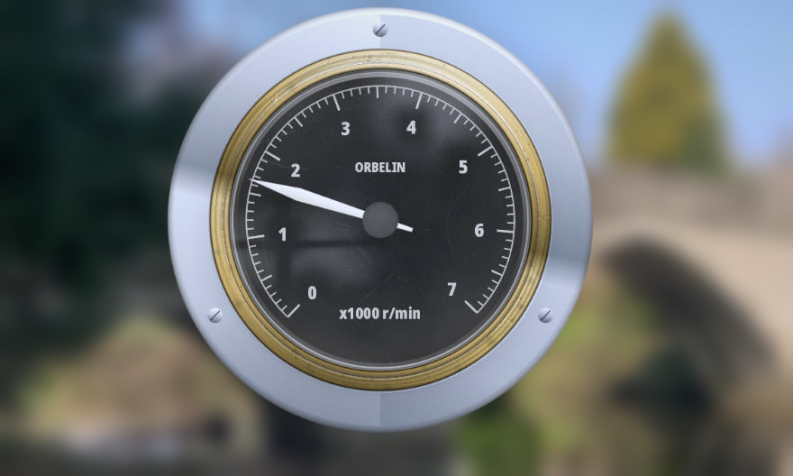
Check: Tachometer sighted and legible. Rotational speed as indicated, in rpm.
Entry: 1650 rpm
